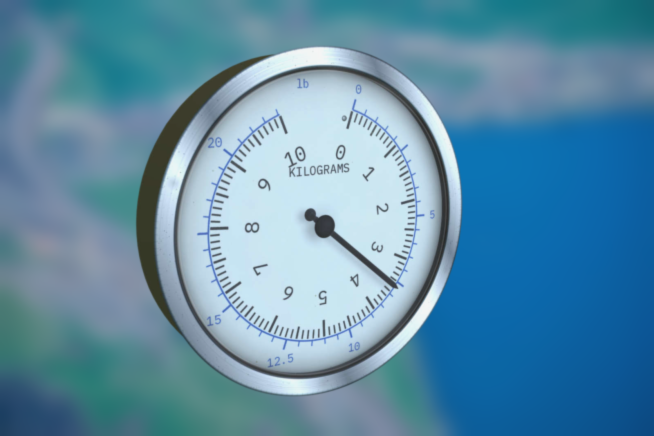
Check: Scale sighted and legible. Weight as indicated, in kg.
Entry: 3.5 kg
